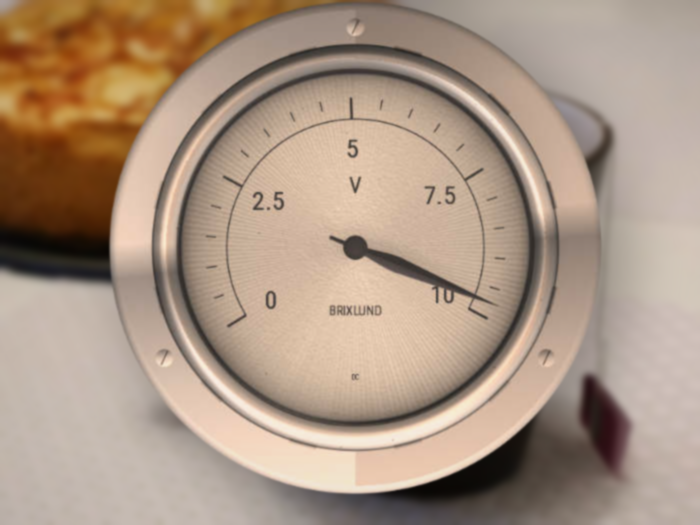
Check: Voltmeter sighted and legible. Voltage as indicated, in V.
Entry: 9.75 V
